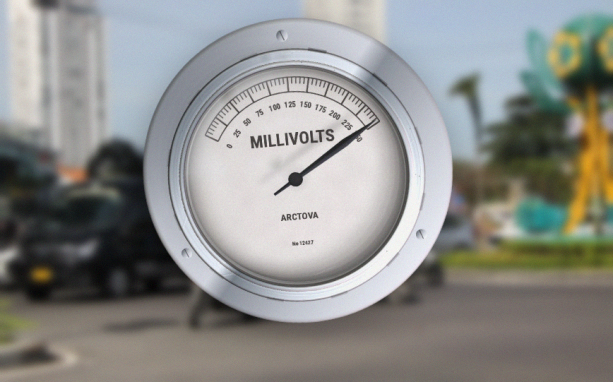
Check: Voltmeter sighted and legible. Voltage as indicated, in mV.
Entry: 245 mV
